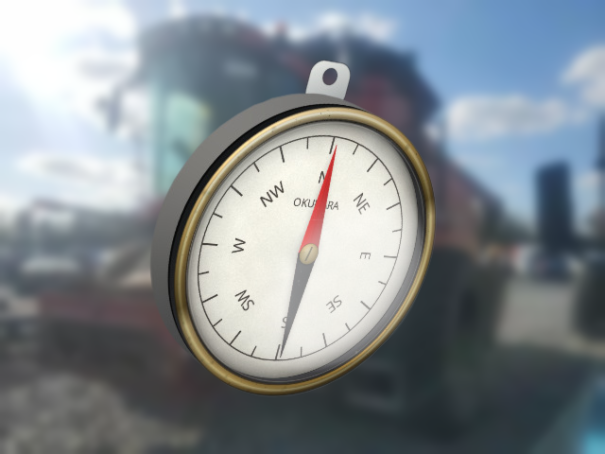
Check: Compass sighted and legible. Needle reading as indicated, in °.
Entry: 0 °
